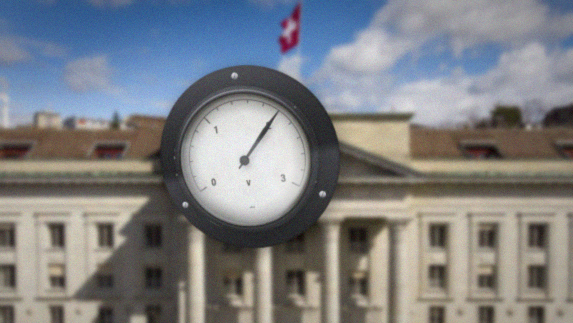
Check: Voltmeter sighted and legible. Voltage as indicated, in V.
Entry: 2 V
